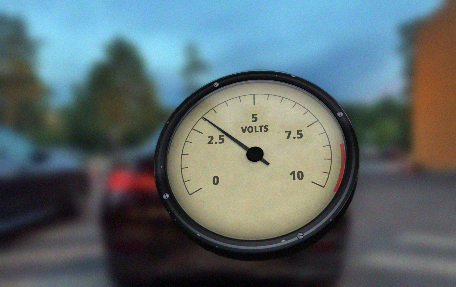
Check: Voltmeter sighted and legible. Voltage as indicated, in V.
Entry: 3 V
